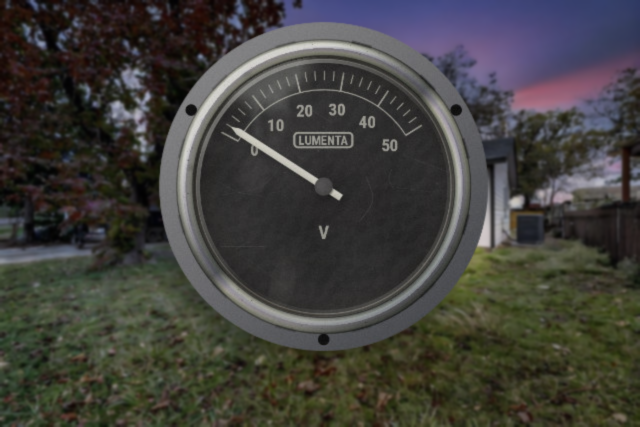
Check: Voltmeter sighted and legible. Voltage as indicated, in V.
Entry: 2 V
